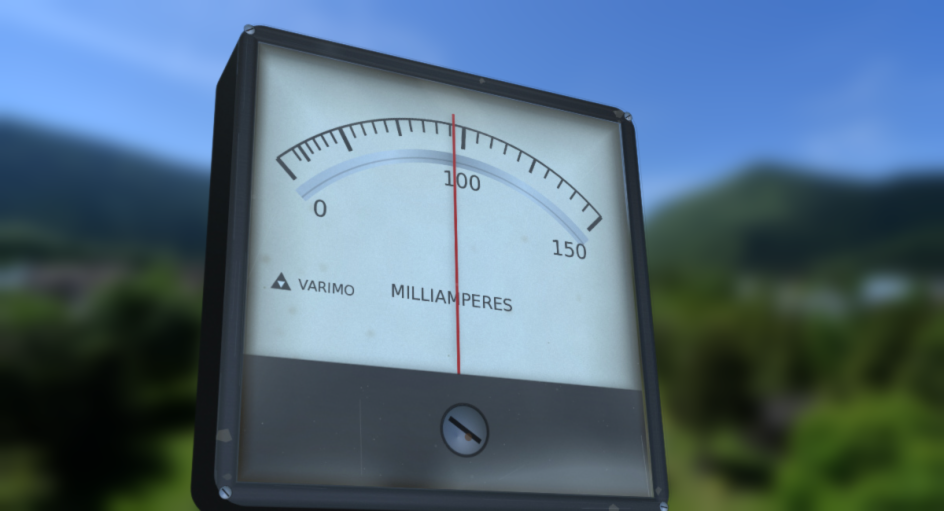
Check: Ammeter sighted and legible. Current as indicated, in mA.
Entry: 95 mA
